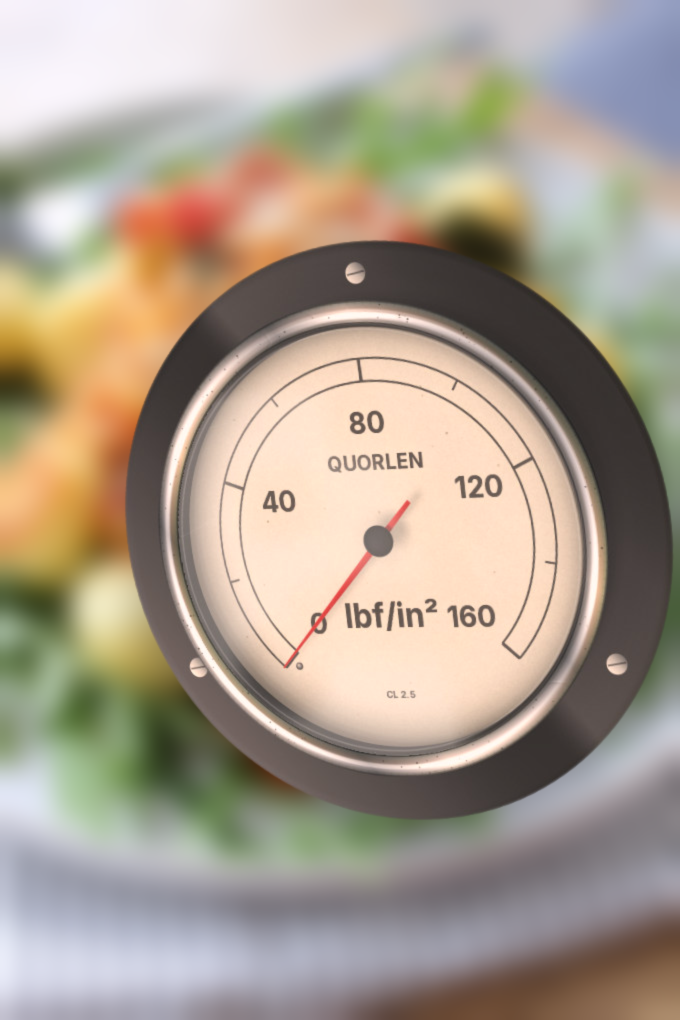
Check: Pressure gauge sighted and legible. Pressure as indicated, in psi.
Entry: 0 psi
